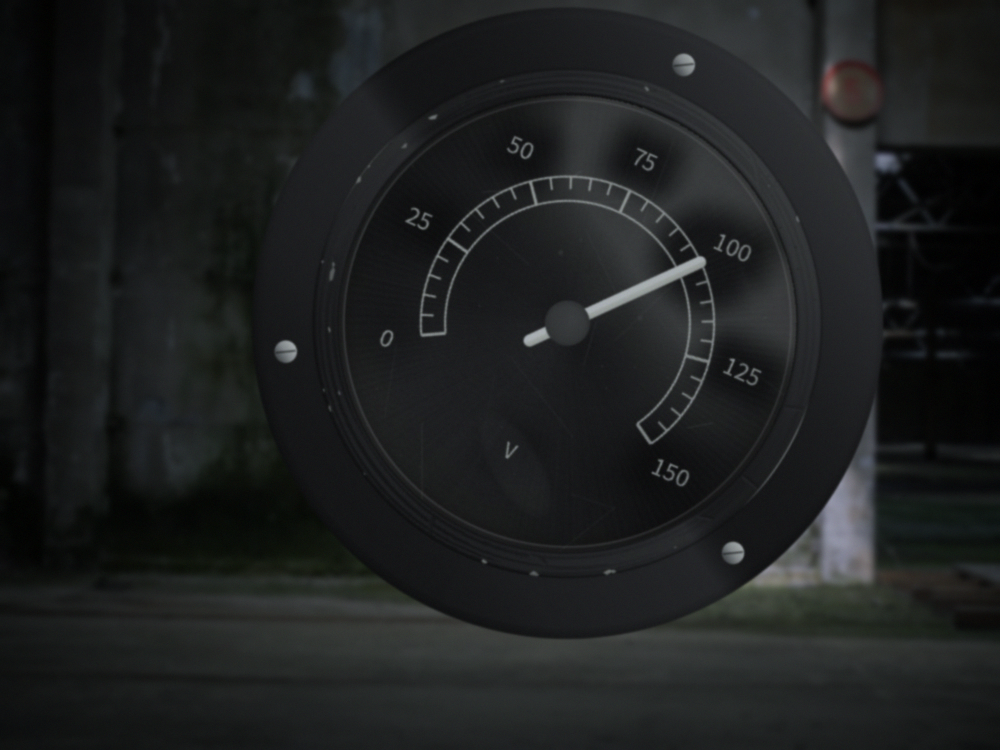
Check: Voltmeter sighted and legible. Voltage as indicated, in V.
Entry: 100 V
